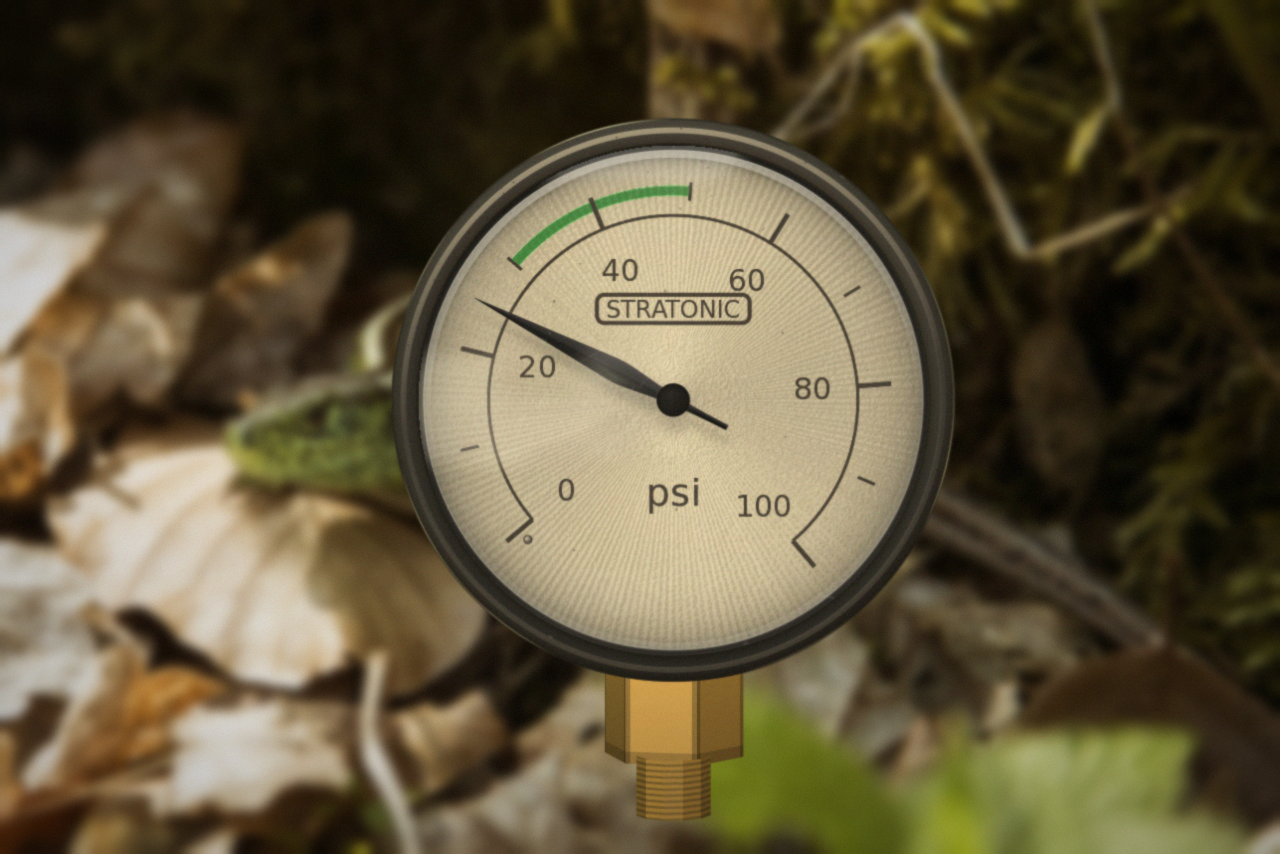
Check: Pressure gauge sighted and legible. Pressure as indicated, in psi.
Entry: 25 psi
